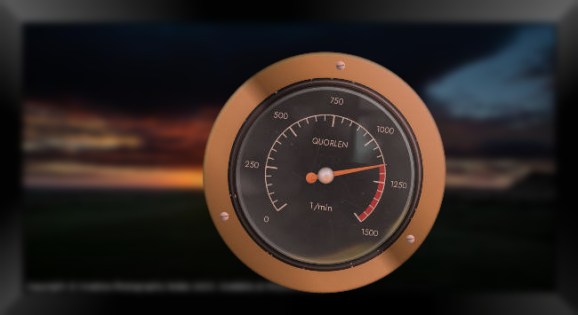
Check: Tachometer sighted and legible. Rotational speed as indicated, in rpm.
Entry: 1150 rpm
